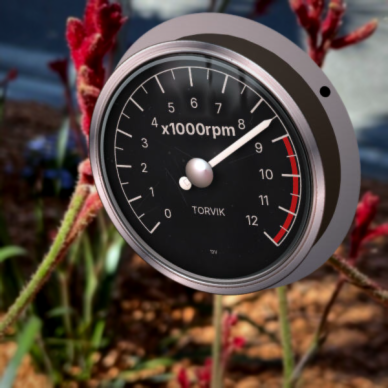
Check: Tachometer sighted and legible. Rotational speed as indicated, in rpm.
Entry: 8500 rpm
